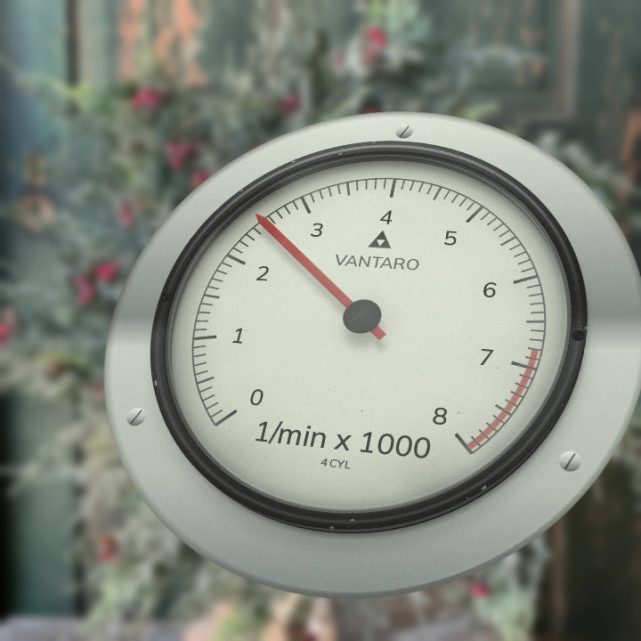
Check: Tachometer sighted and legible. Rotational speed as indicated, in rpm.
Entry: 2500 rpm
